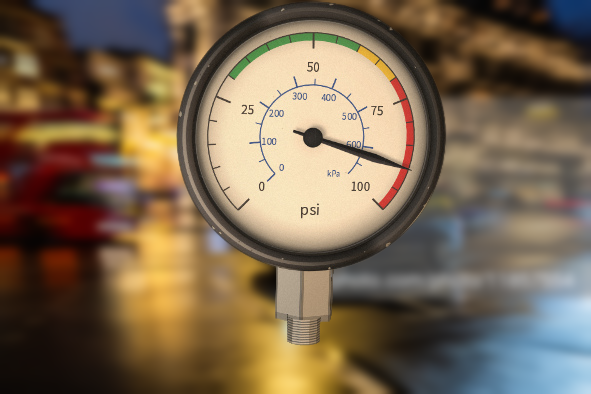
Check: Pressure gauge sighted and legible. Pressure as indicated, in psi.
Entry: 90 psi
